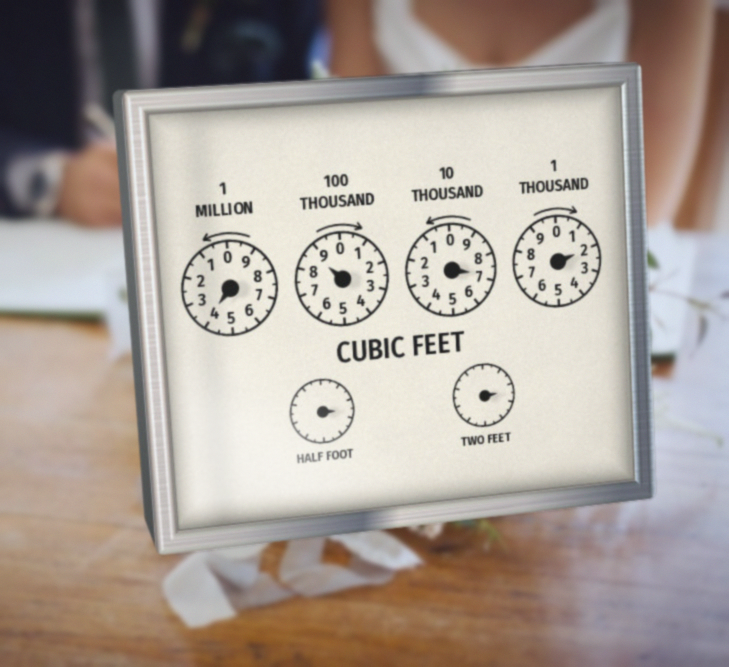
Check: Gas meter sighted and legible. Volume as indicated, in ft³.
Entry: 387200 ft³
